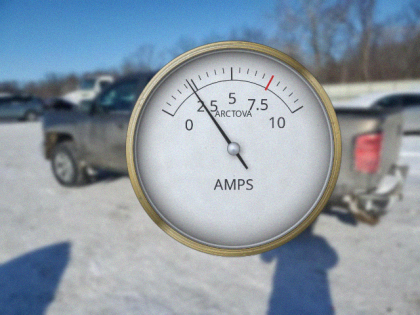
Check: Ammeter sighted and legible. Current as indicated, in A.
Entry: 2.25 A
